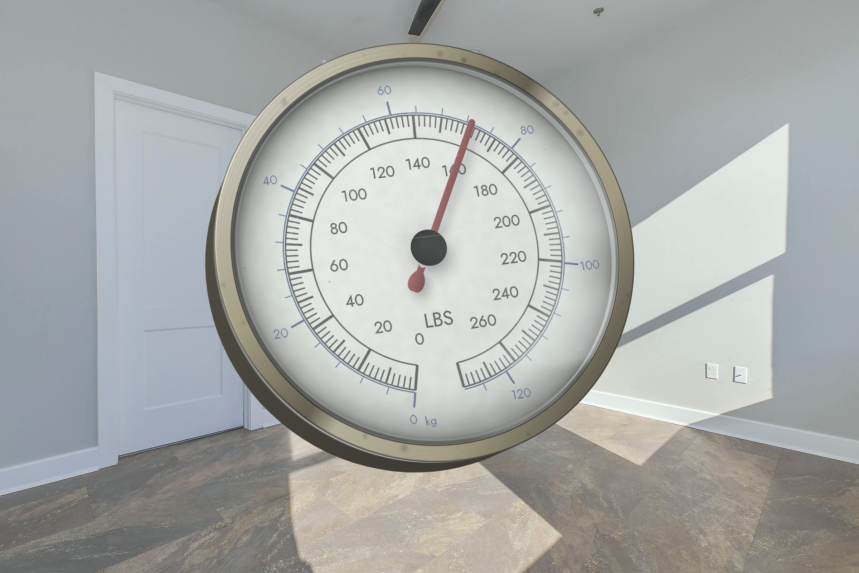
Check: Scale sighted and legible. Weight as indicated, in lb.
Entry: 160 lb
